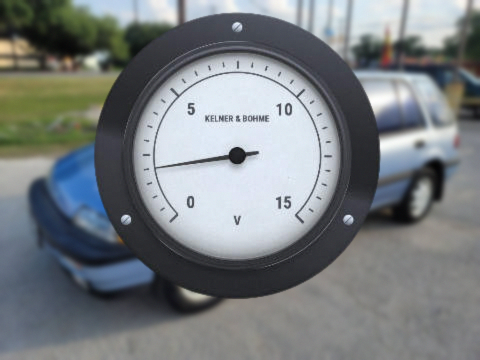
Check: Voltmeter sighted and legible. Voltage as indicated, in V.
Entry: 2 V
